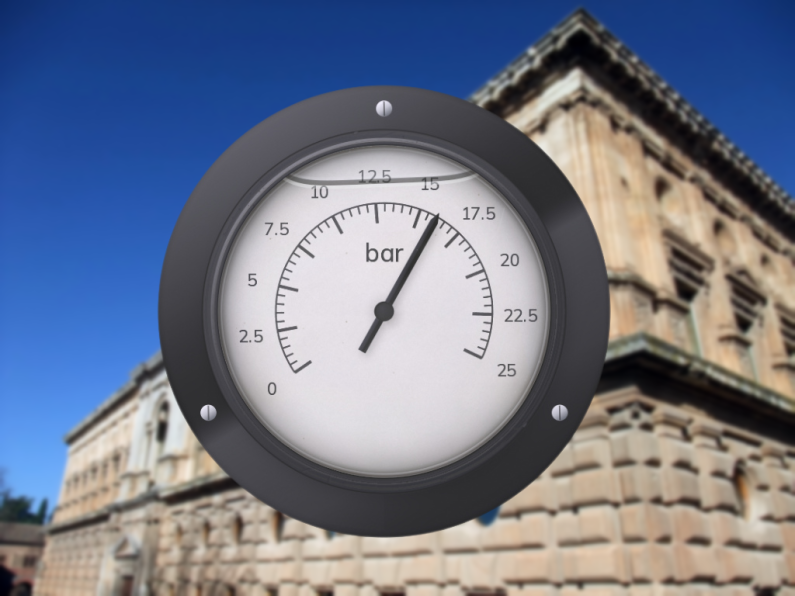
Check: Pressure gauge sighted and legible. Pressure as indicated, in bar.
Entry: 16 bar
